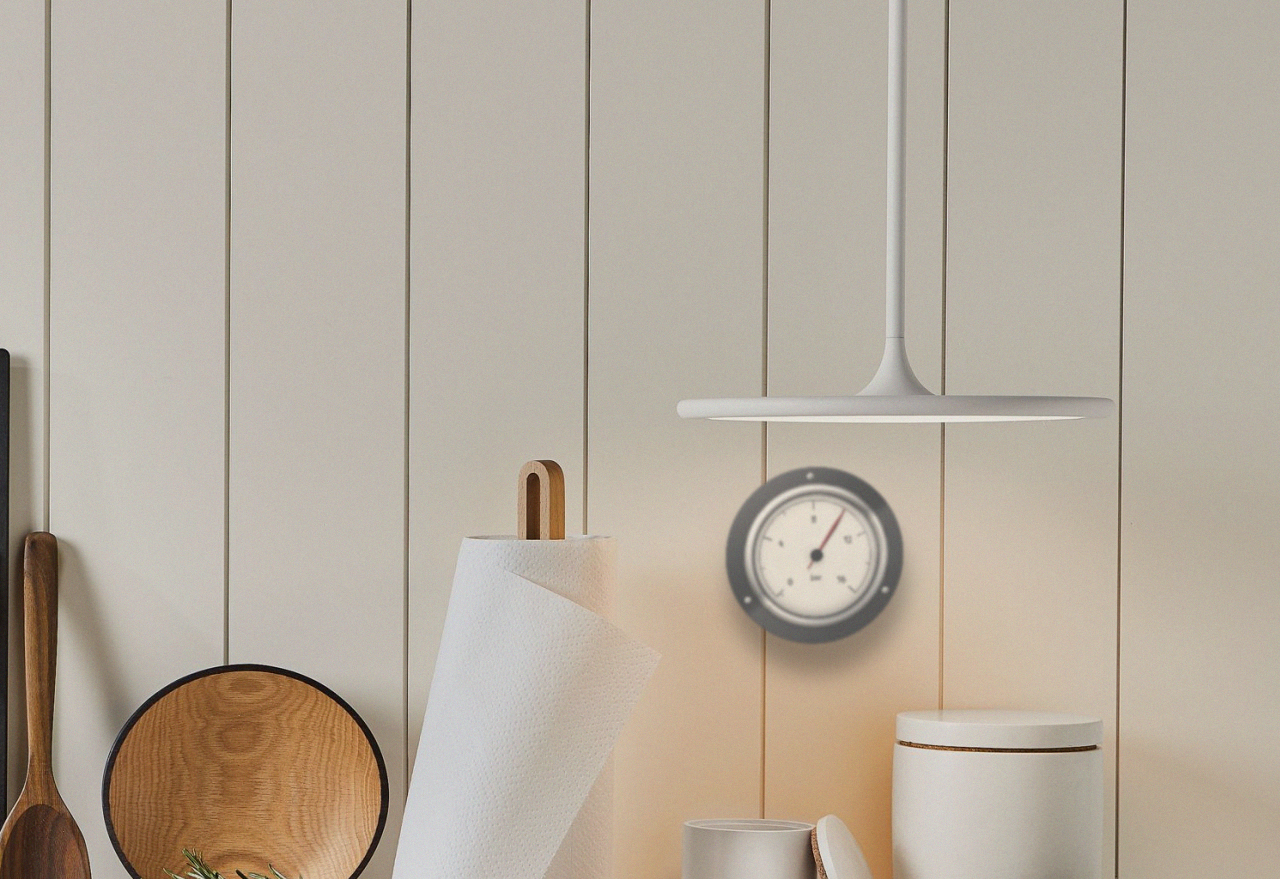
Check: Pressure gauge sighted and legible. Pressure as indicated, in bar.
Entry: 10 bar
